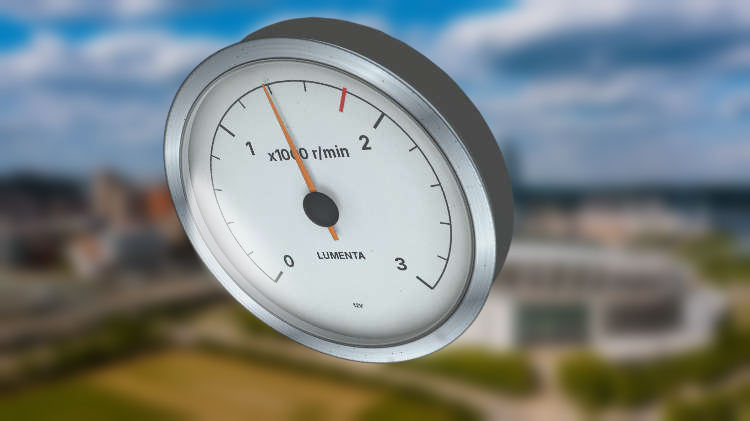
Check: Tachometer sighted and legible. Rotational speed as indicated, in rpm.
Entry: 1400 rpm
